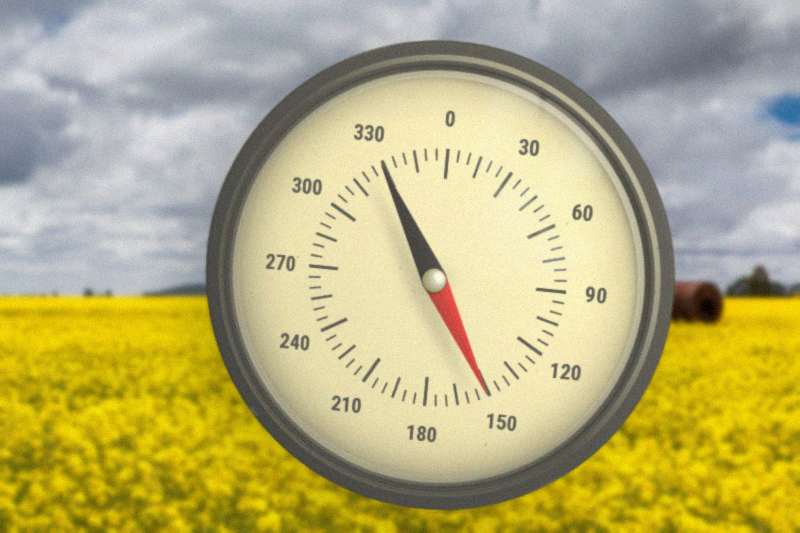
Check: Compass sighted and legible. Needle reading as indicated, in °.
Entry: 150 °
